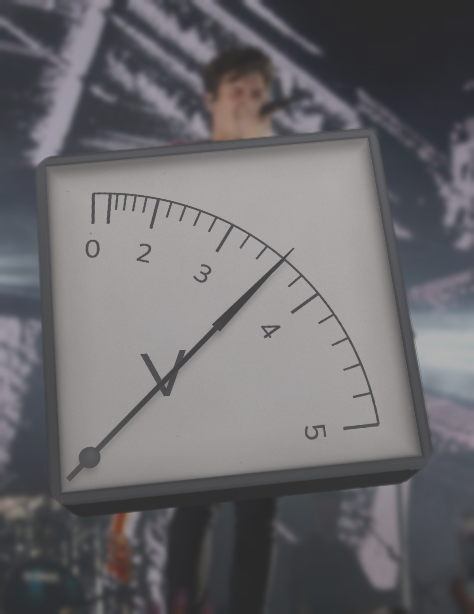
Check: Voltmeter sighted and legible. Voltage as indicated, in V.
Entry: 3.6 V
